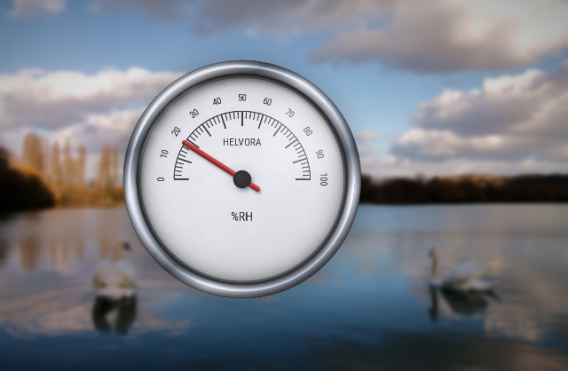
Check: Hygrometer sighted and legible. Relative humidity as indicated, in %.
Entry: 18 %
